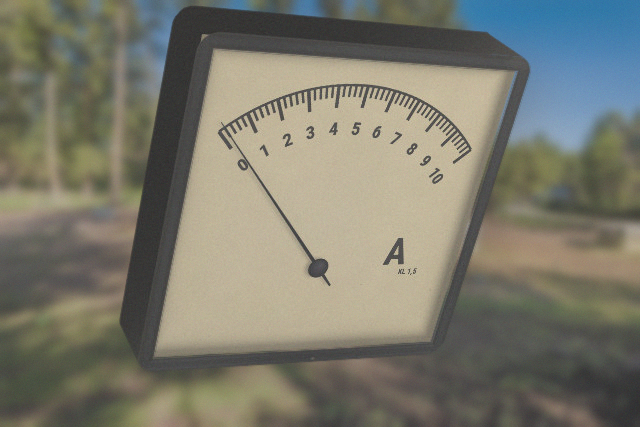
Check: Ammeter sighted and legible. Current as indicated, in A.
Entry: 0.2 A
